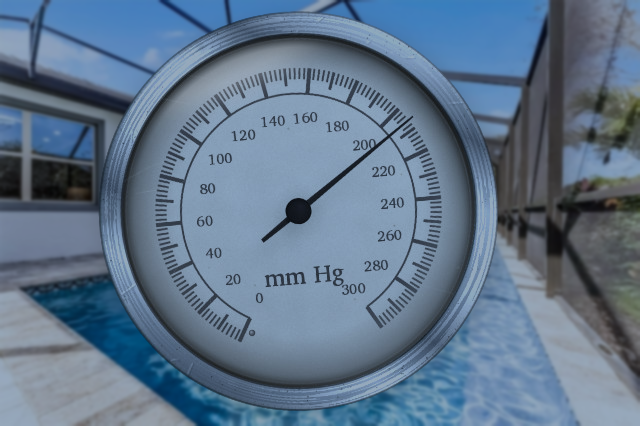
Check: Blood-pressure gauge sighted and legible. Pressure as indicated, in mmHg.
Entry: 206 mmHg
